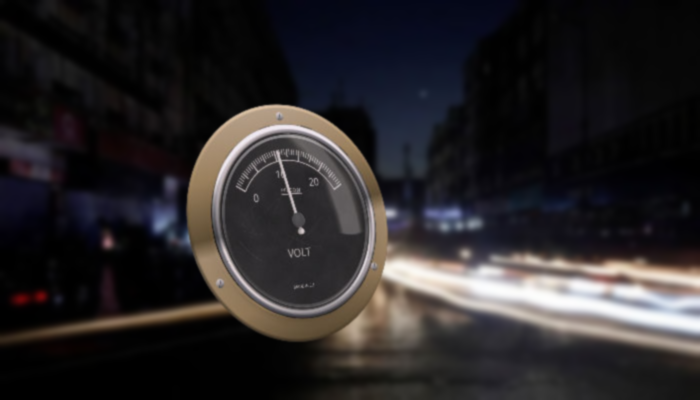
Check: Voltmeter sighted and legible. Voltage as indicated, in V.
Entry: 10 V
